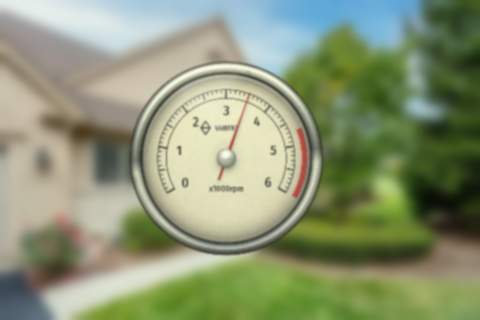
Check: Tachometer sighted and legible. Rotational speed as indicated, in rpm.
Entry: 3500 rpm
